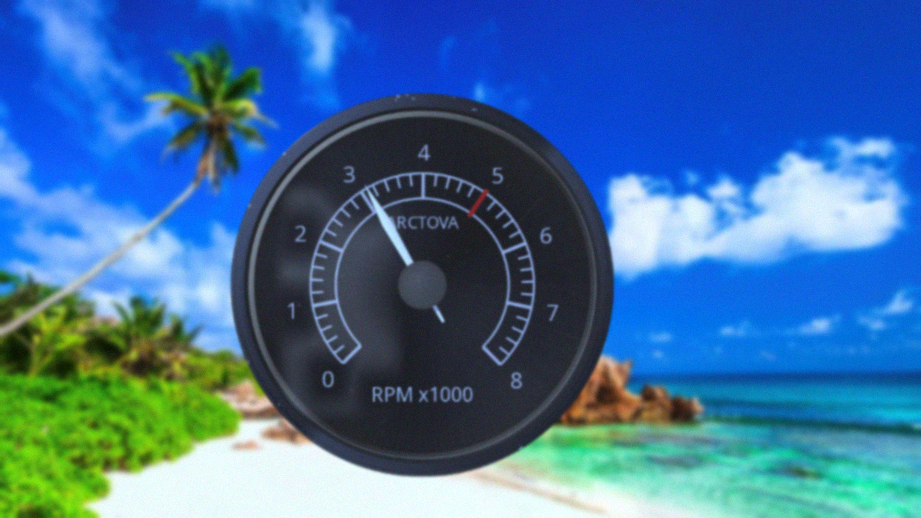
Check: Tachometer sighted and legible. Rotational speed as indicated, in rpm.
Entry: 3100 rpm
